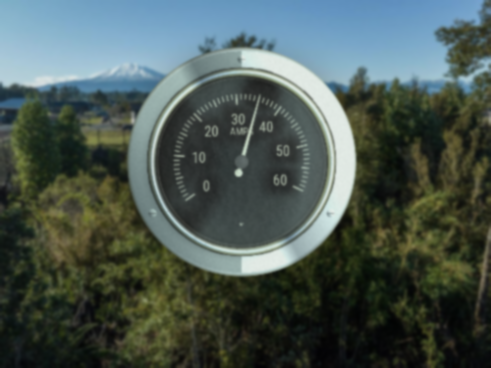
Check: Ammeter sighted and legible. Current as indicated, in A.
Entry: 35 A
